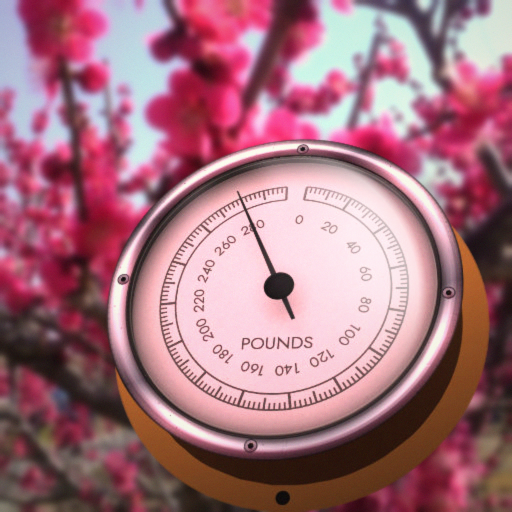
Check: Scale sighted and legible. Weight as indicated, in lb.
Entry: 280 lb
